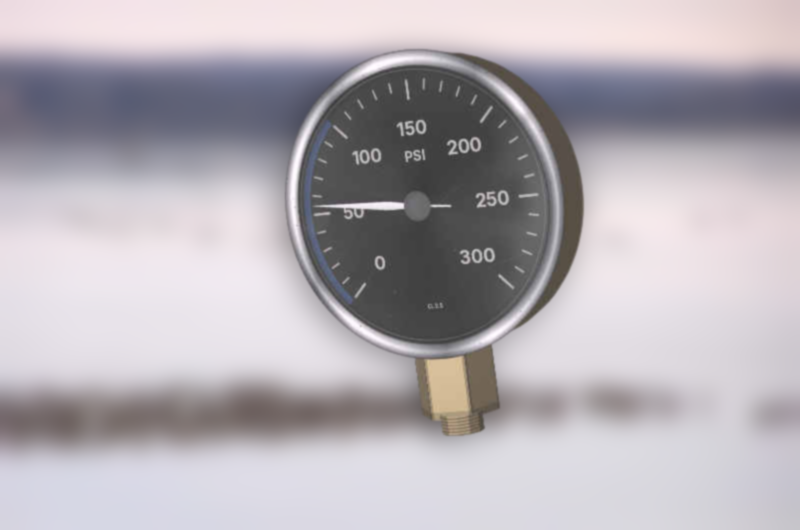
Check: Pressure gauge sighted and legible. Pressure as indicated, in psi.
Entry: 55 psi
